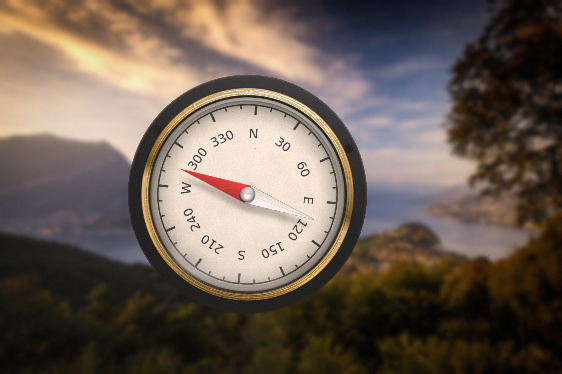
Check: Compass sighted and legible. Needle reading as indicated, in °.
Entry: 285 °
